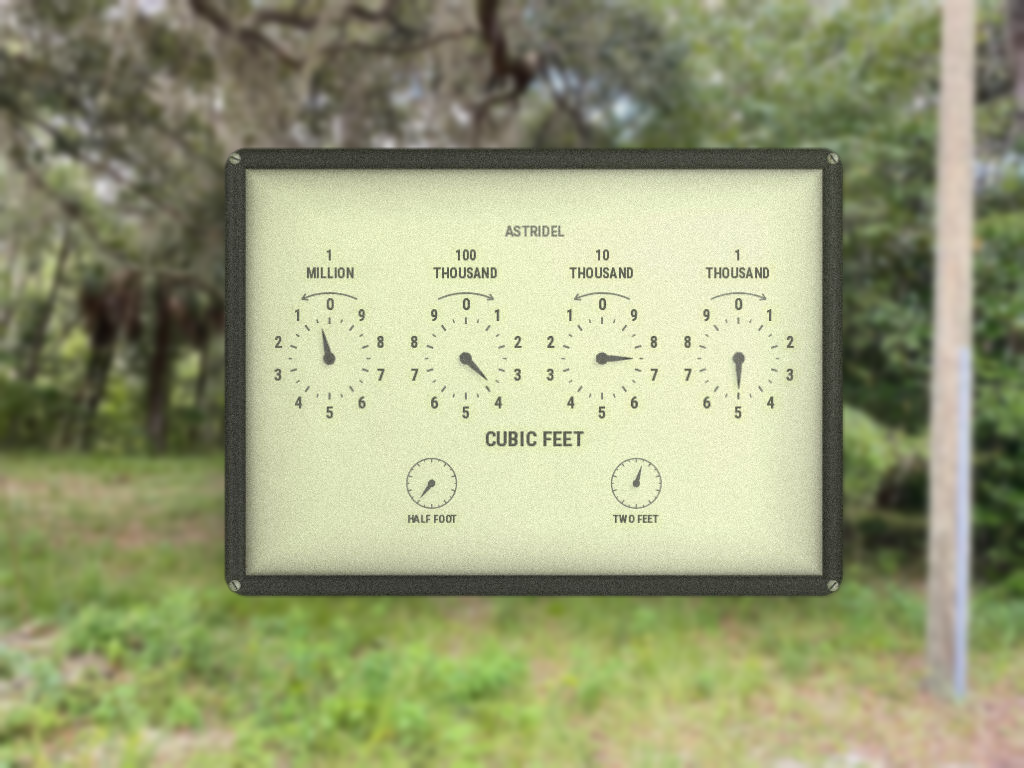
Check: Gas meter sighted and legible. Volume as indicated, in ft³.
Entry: 37500 ft³
